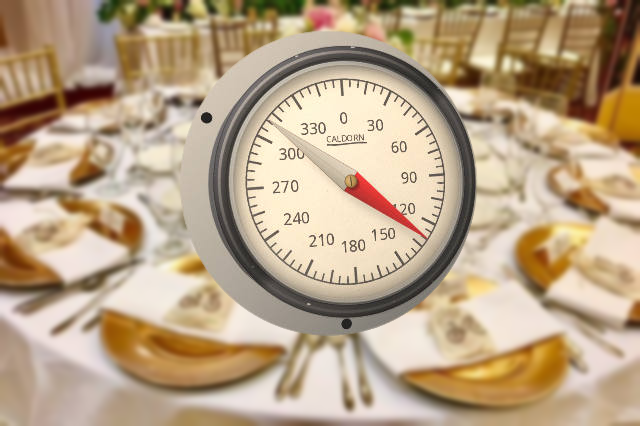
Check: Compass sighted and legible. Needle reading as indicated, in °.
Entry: 130 °
